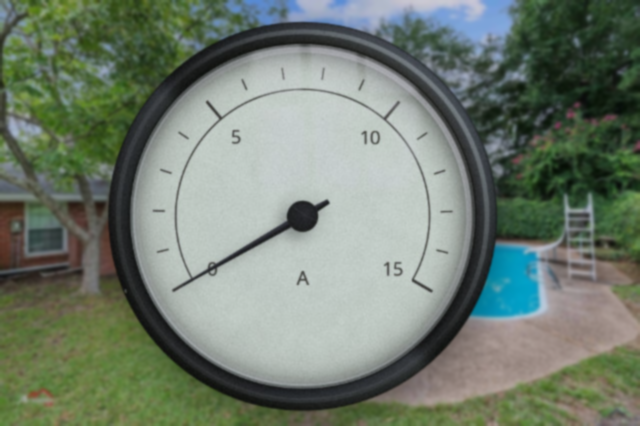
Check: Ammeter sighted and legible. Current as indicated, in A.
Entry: 0 A
